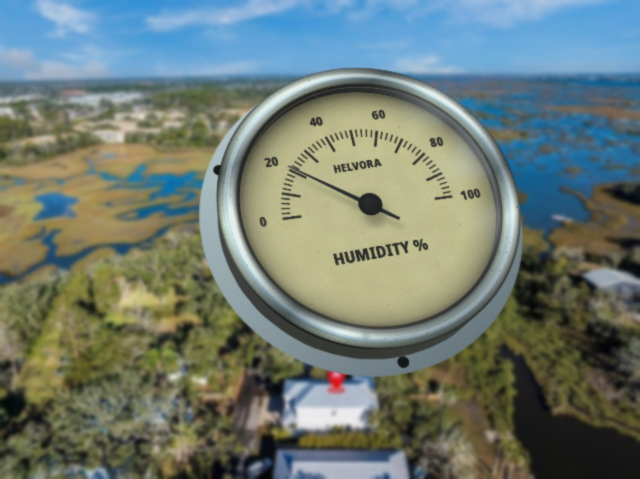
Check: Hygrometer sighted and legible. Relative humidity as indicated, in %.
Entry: 20 %
